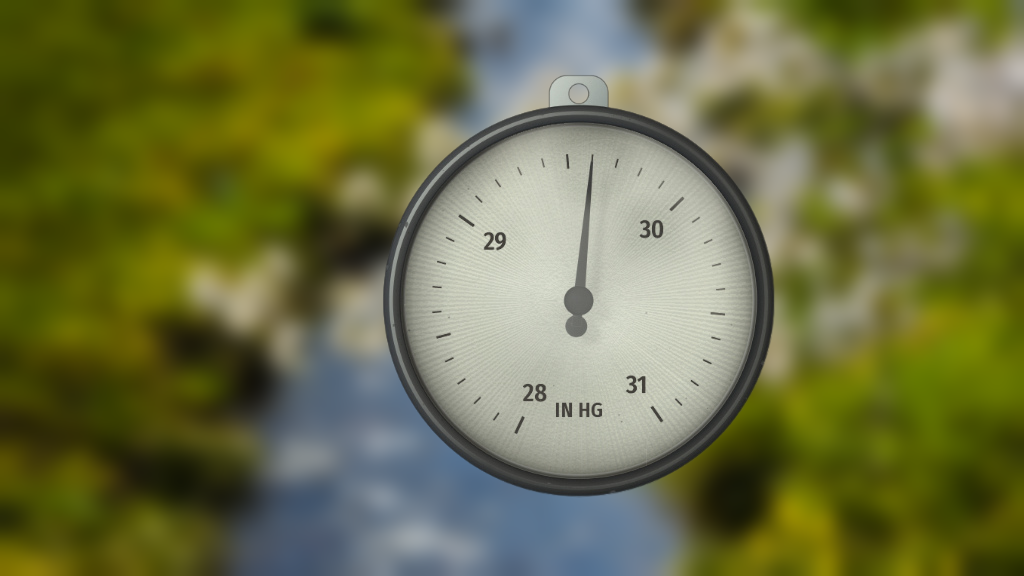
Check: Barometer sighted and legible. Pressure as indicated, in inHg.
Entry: 29.6 inHg
